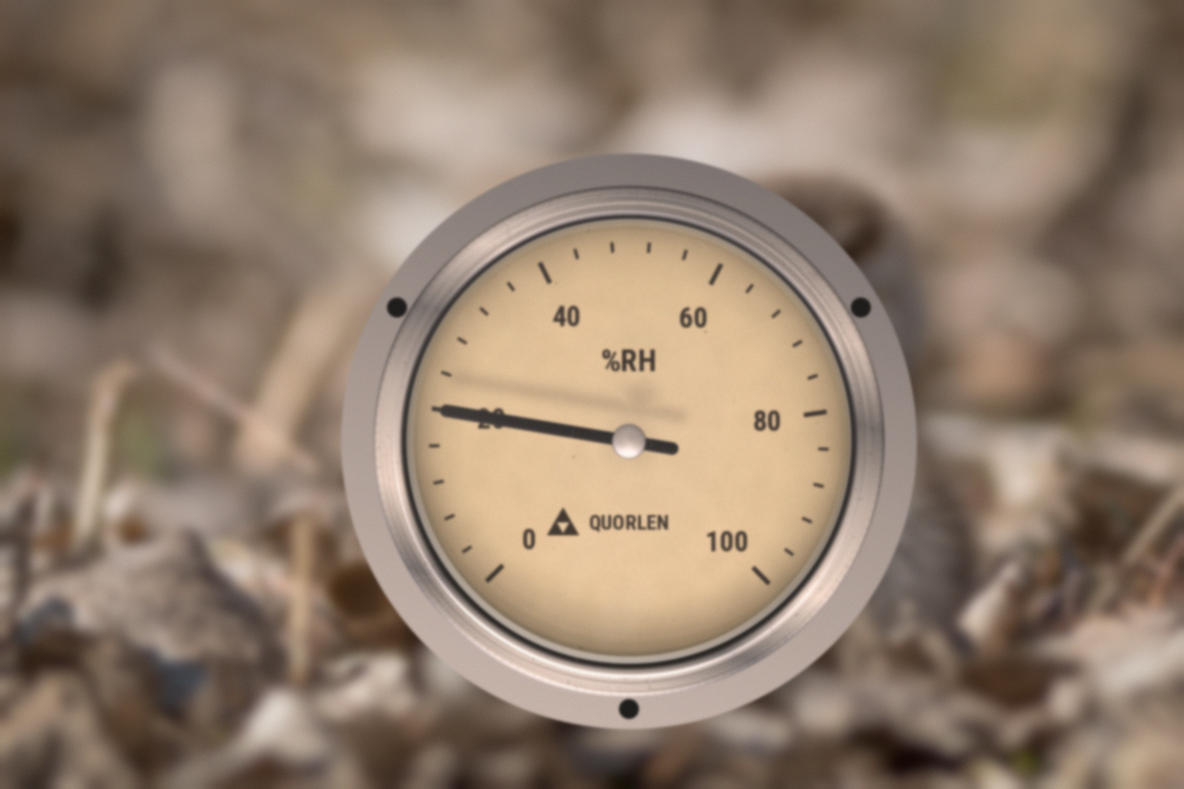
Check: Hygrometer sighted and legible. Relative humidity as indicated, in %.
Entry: 20 %
